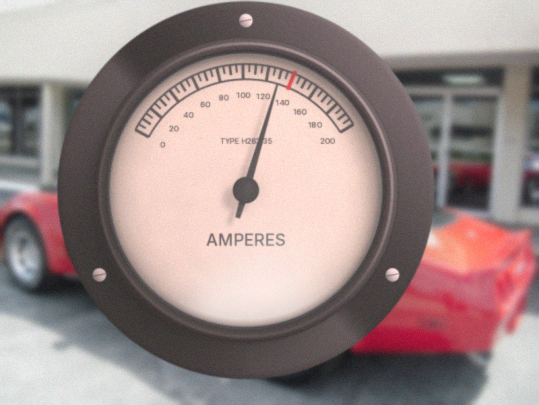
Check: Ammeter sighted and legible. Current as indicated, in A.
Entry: 130 A
